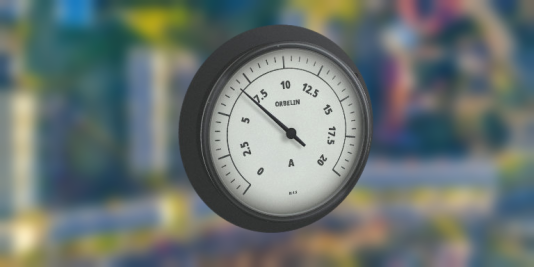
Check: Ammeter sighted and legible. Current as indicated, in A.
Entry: 6.75 A
